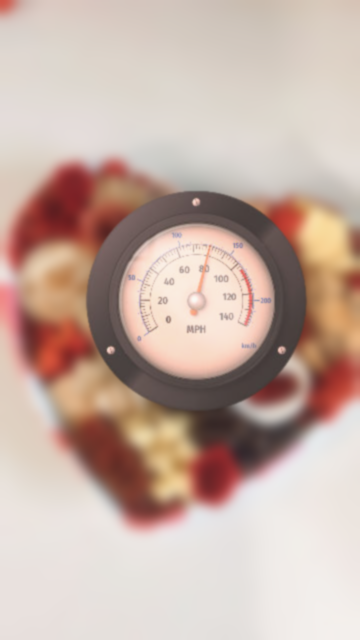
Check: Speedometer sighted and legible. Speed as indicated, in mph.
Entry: 80 mph
